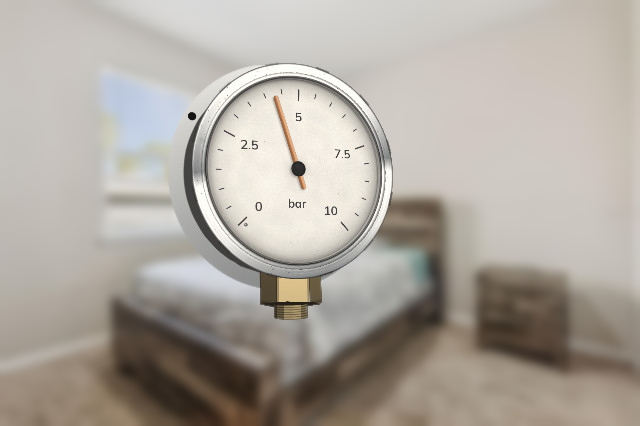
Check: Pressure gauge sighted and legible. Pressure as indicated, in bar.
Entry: 4.25 bar
